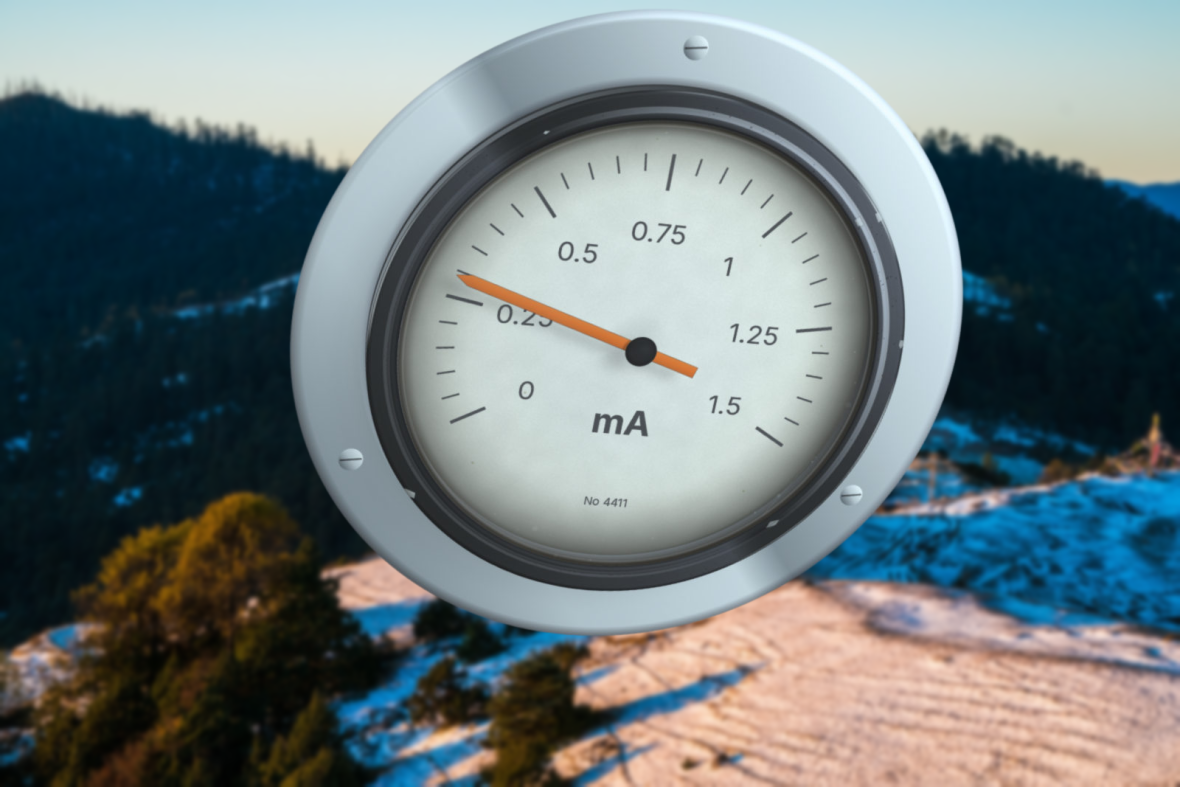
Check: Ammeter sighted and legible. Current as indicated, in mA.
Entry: 0.3 mA
